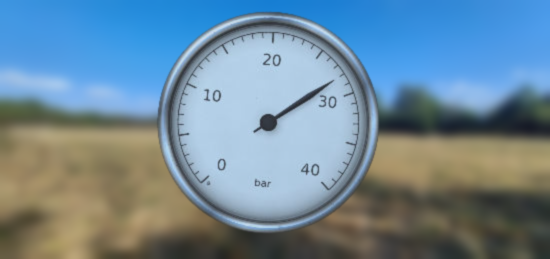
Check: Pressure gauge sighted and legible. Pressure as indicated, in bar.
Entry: 28 bar
